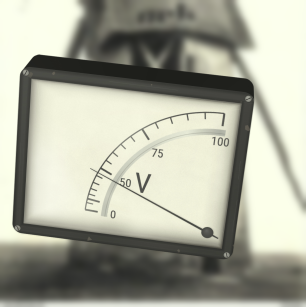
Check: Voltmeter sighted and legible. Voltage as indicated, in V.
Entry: 47.5 V
